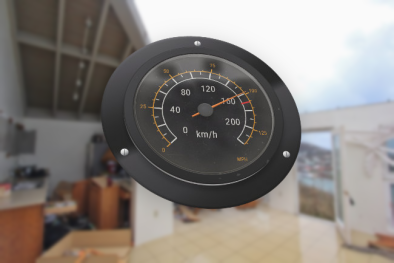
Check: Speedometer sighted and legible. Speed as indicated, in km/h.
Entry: 160 km/h
